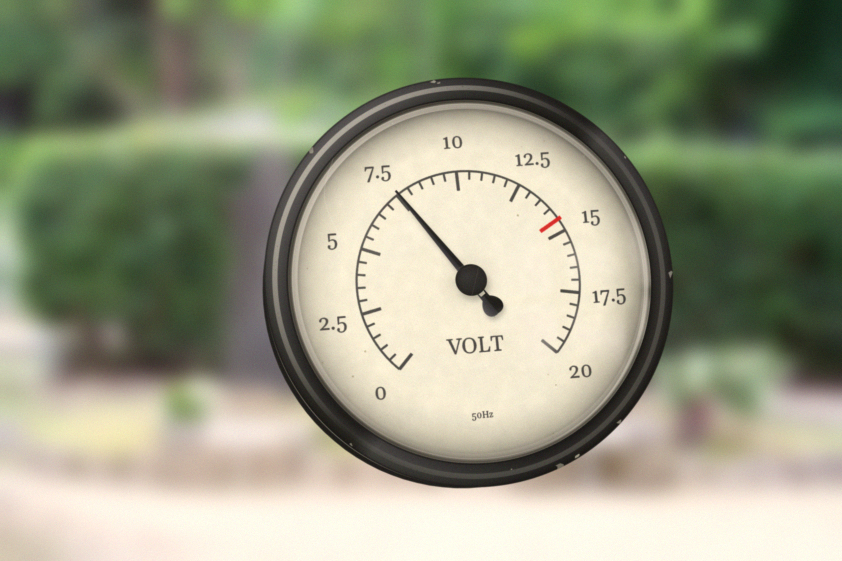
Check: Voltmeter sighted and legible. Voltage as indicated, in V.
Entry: 7.5 V
